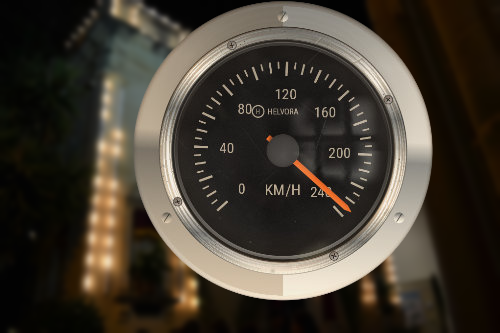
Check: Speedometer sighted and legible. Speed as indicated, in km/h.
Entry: 235 km/h
